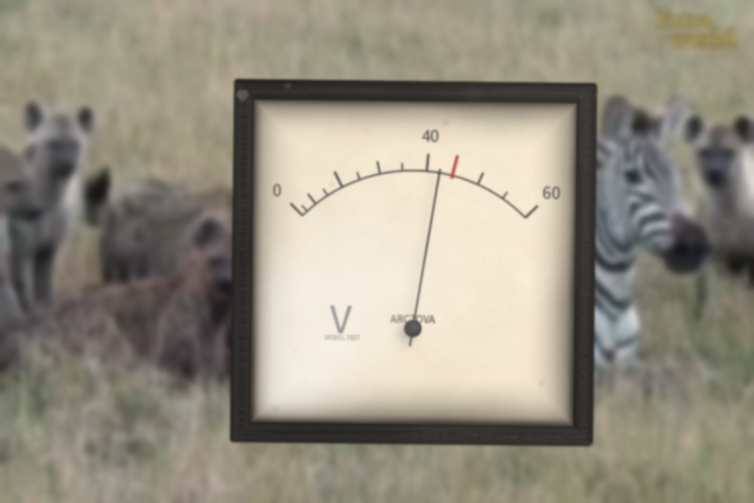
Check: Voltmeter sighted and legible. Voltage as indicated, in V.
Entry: 42.5 V
